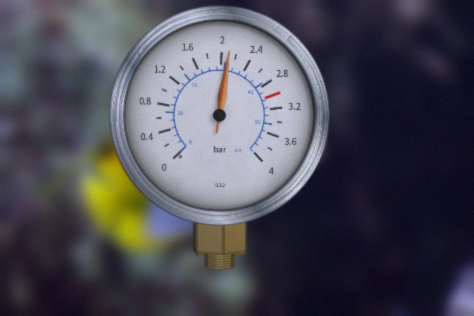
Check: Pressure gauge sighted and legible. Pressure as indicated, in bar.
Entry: 2.1 bar
